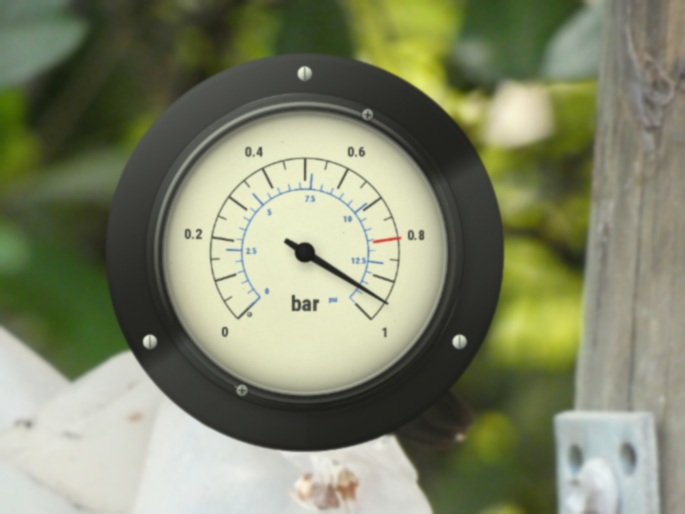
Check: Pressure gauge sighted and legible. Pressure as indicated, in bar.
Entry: 0.95 bar
